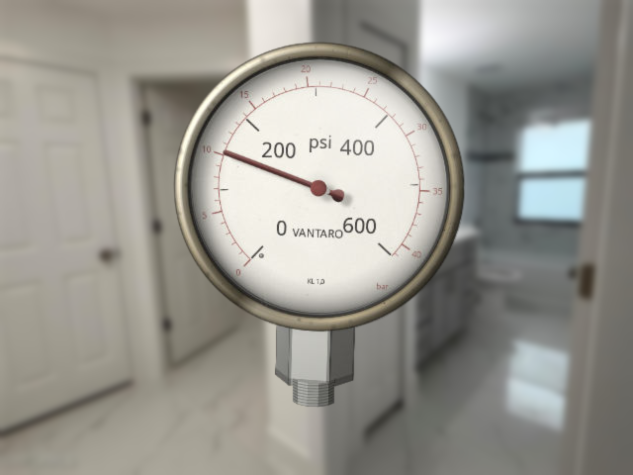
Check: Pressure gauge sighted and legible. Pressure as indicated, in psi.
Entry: 150 psi
